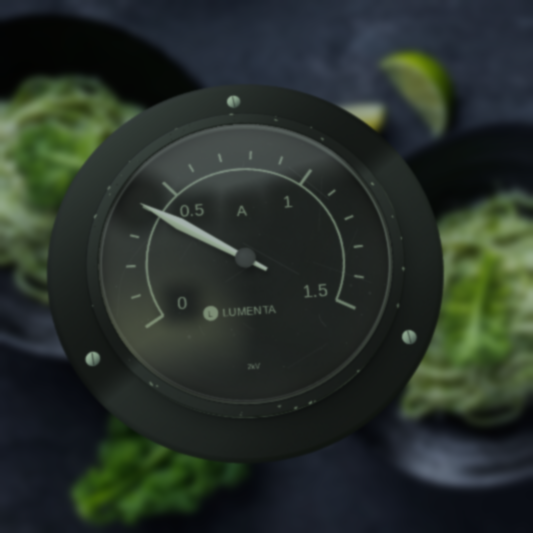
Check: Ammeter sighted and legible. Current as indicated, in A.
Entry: 0.4 A
